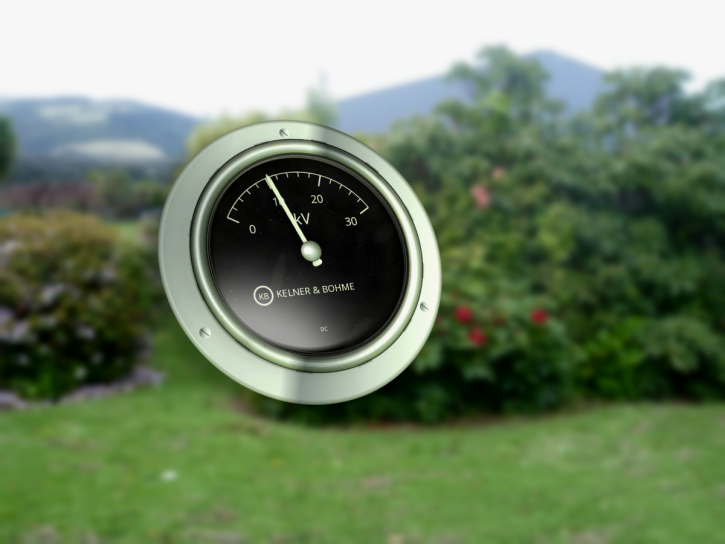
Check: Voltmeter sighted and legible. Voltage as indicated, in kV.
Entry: 10 kV
